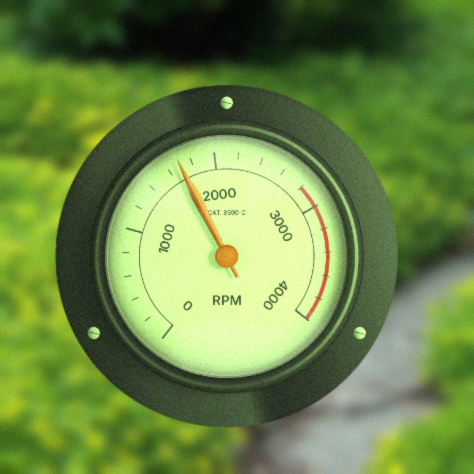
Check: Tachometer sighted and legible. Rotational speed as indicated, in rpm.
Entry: 1700 rpm
